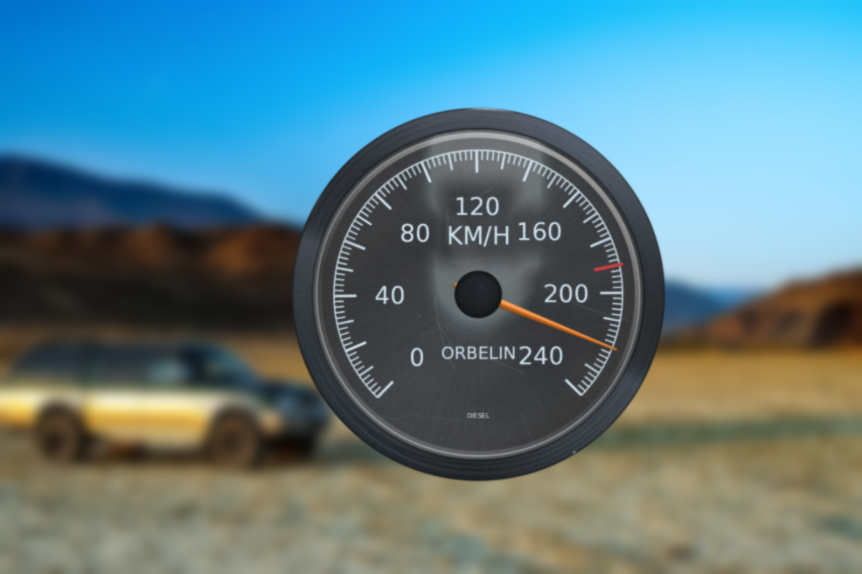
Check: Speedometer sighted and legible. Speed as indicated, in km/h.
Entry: 220 km/h
